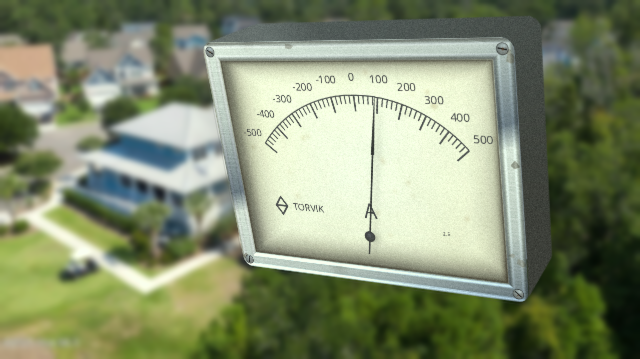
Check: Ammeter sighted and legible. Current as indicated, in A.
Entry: 100 A
